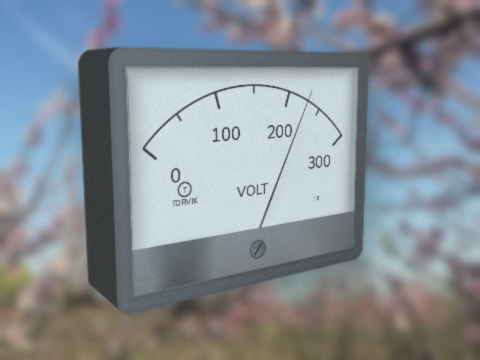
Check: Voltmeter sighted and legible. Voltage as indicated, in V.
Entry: 225 V
